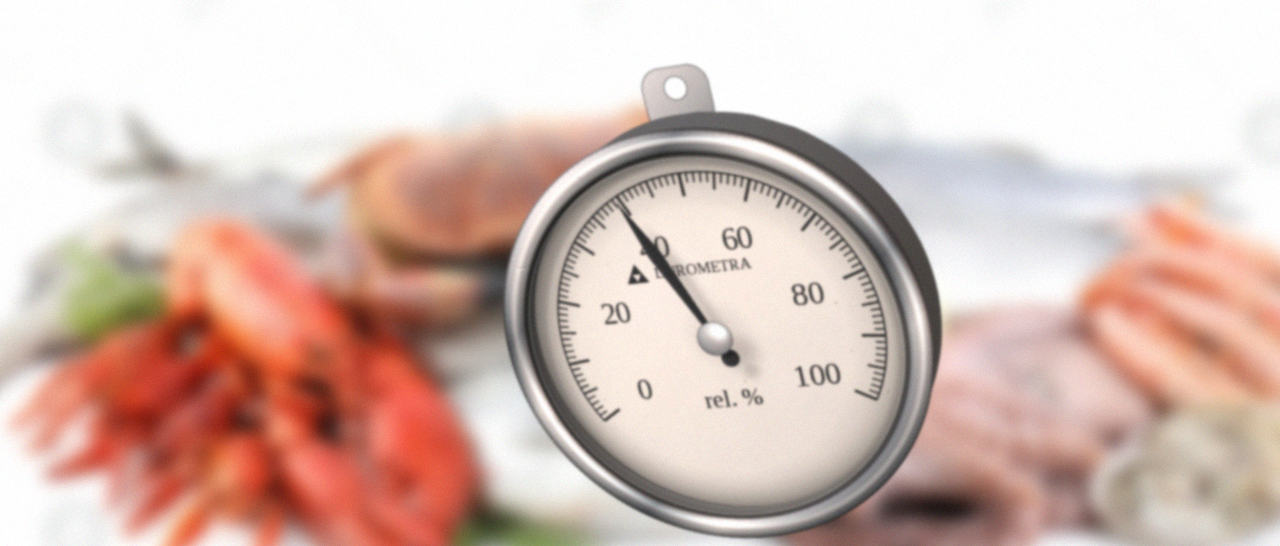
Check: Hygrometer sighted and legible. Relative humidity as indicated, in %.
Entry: 40 %
